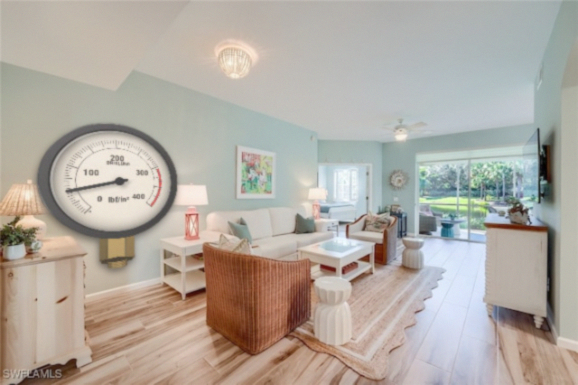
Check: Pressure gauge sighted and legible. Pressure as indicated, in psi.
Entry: 50 psi
